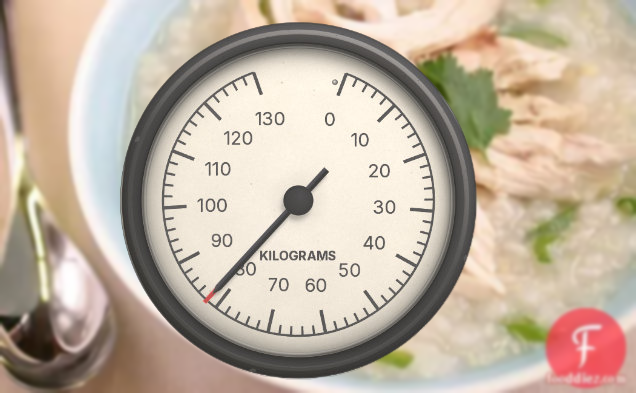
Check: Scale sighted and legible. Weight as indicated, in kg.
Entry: 82 kg
